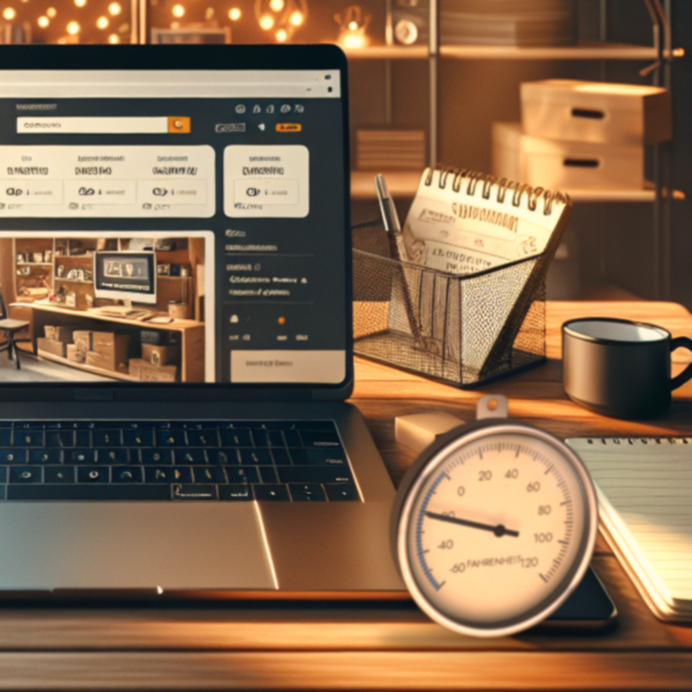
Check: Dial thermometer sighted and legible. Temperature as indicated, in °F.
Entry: -20 °F
